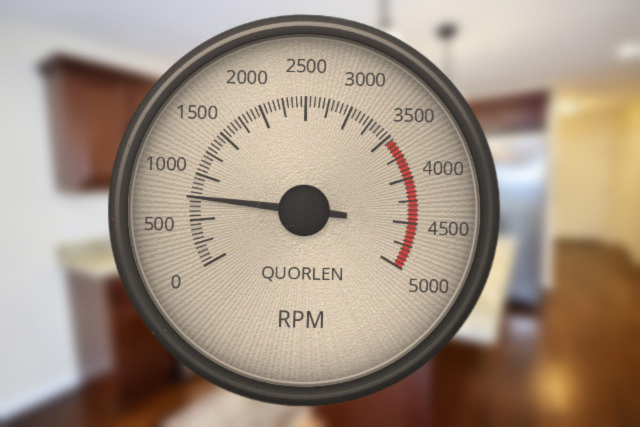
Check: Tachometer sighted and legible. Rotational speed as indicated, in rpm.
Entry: 750 rpm
